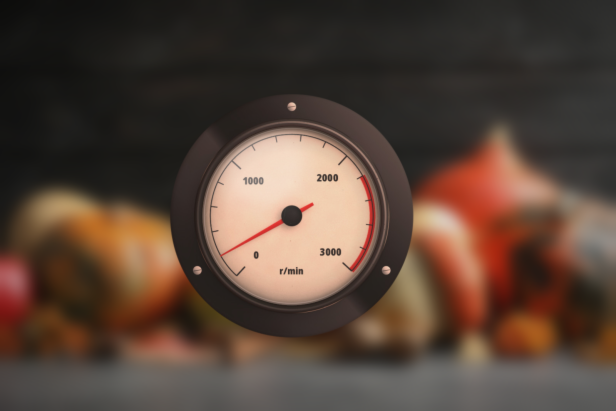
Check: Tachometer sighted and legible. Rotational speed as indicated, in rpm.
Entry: 200 rpm
